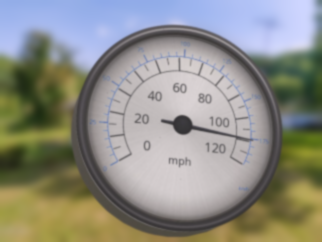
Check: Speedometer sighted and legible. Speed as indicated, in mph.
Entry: 110 mph
